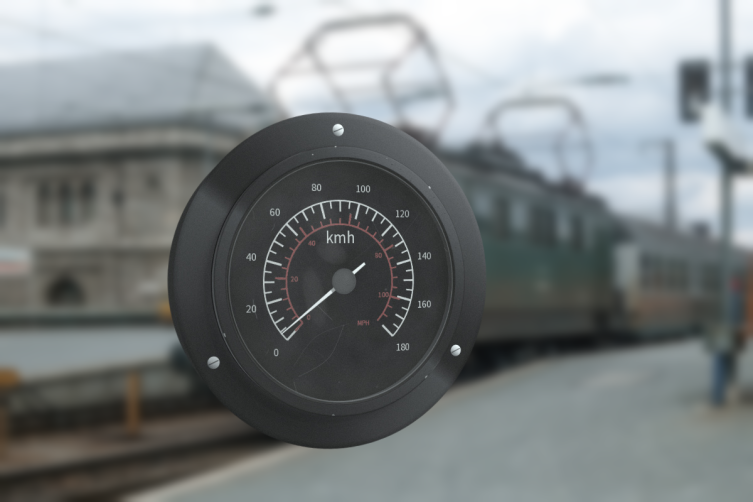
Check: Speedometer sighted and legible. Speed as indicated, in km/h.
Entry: 5 km/h
